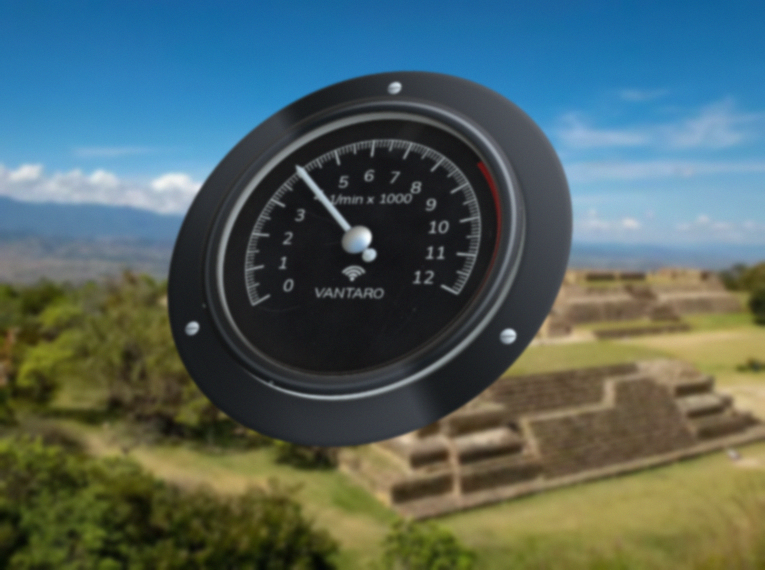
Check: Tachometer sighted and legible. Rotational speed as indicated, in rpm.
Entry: 4000 rpm
